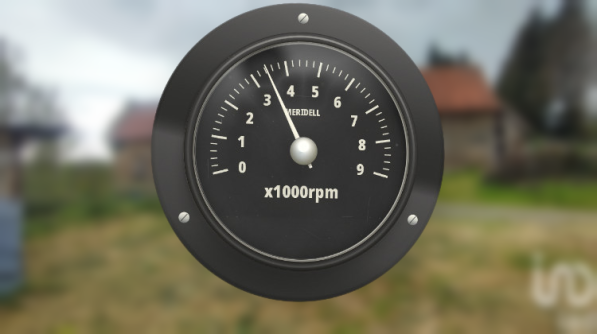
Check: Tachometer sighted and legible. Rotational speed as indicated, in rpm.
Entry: 3400 rpm
